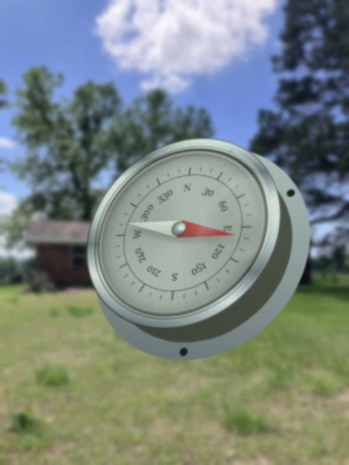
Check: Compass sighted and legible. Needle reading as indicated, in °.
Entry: 100 °
